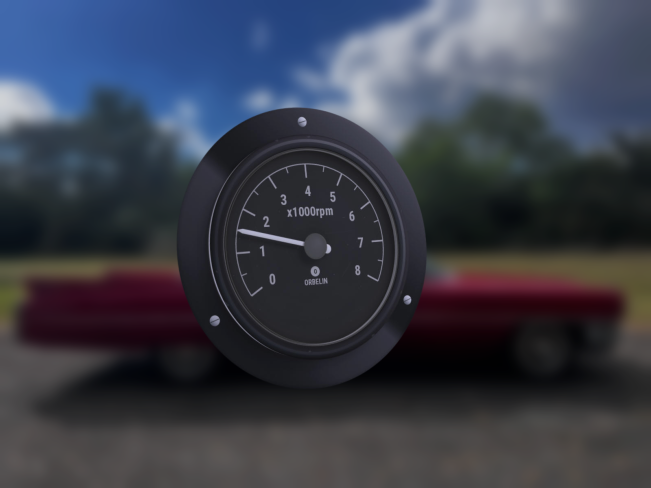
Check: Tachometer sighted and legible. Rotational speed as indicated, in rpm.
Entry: 1500 rpm
